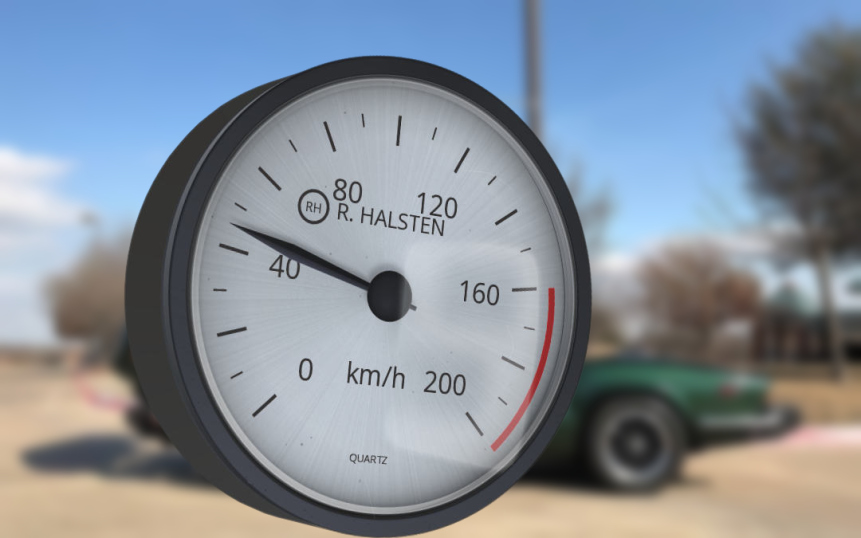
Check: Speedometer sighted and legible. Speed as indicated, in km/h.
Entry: 45 km/h
